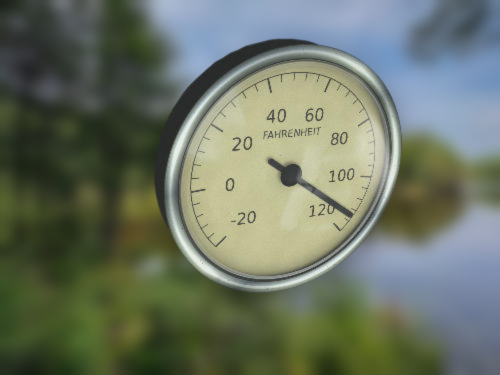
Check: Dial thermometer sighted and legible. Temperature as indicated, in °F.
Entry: 114 °F
